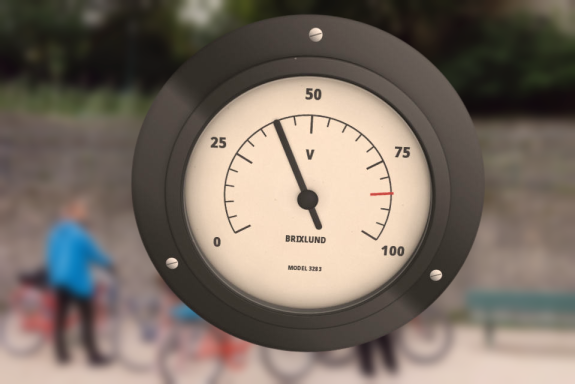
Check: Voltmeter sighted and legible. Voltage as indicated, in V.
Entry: 40 V
